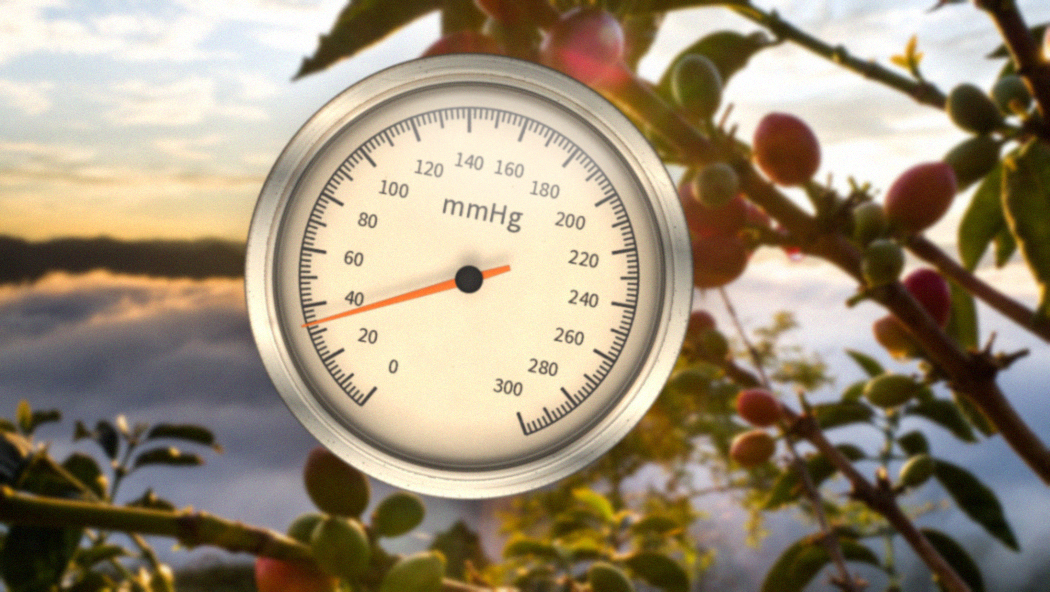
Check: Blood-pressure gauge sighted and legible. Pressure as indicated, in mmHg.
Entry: 34 mmHg
